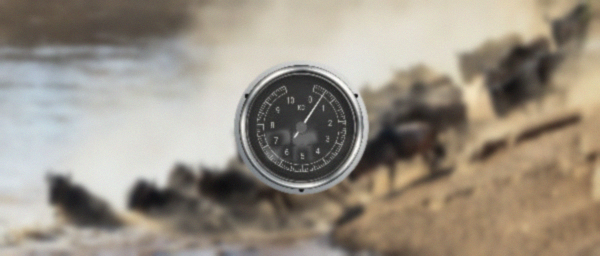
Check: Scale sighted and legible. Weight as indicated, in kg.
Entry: 0.5 kg
